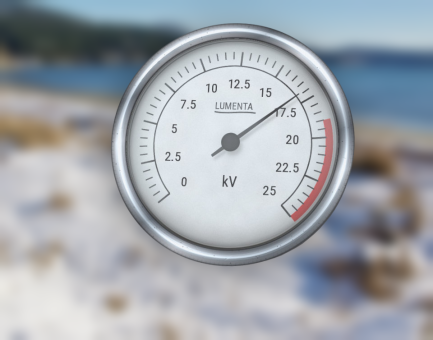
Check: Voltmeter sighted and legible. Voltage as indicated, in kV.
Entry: 17 kV
